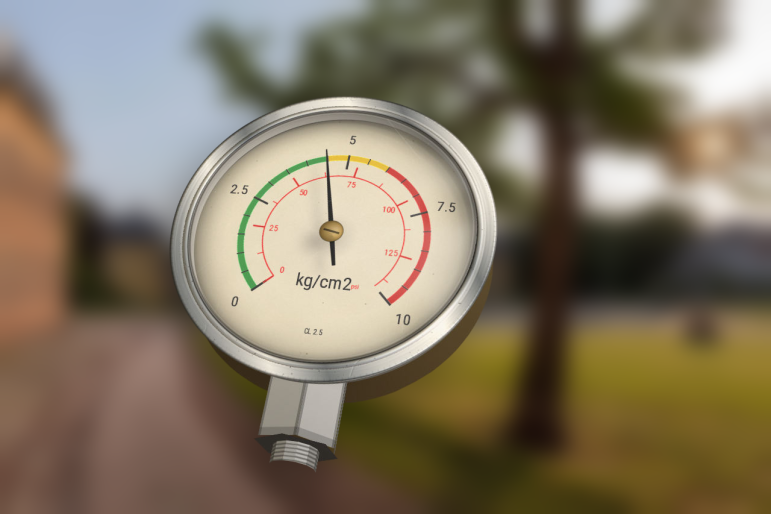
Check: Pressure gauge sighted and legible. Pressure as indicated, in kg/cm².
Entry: 4.5 kg/cm²
